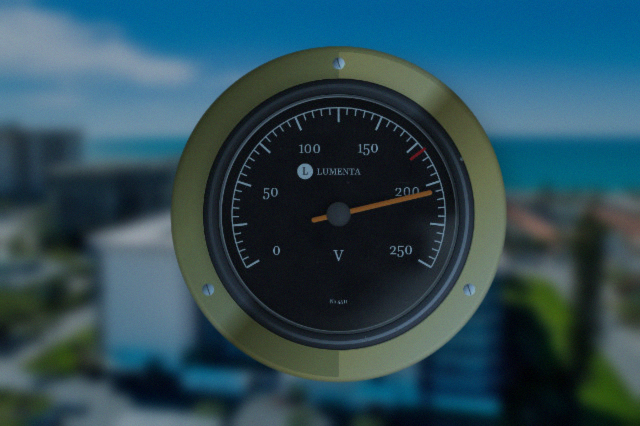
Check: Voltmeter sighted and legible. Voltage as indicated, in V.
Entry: 205 V
